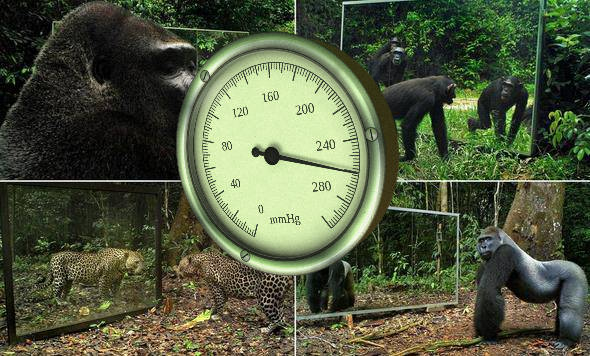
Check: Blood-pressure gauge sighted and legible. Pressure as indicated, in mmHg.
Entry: 260 mmHg
